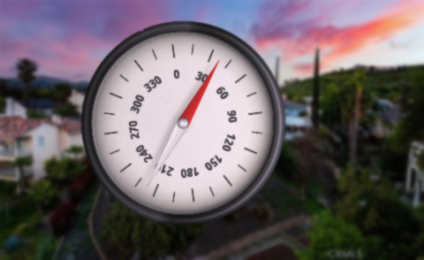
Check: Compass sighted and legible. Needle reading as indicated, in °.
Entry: 37.5 °
